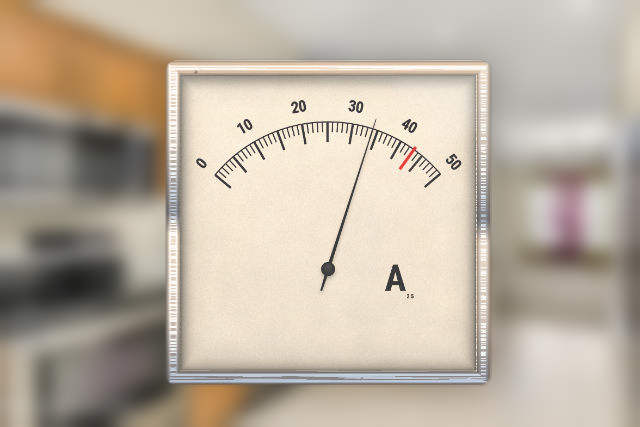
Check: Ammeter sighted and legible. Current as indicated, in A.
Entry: 34 A
